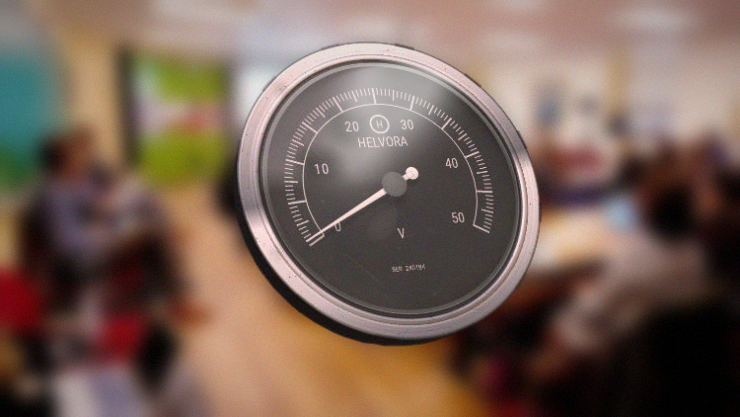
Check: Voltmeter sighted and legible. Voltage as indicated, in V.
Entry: 0.5 V
